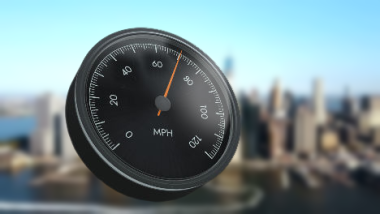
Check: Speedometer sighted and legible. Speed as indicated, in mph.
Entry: 70 mph
